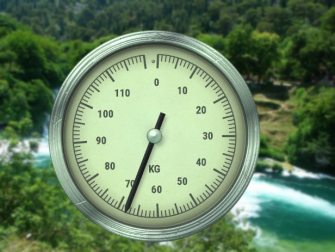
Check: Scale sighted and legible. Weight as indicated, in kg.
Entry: 68 kg
